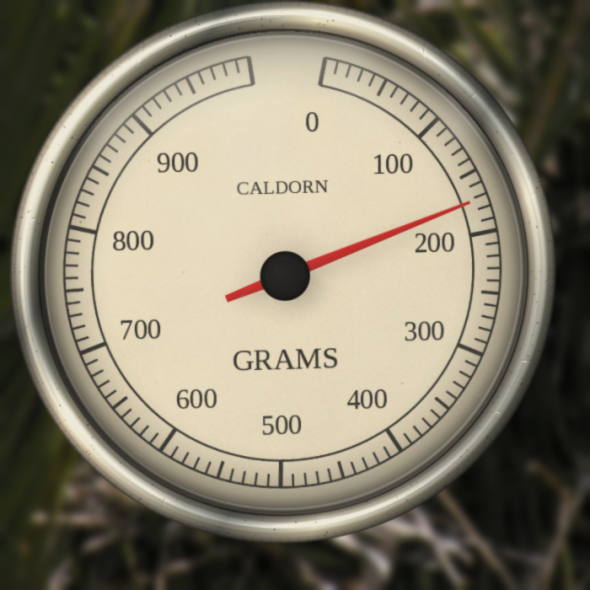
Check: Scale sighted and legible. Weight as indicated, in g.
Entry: 170 g
